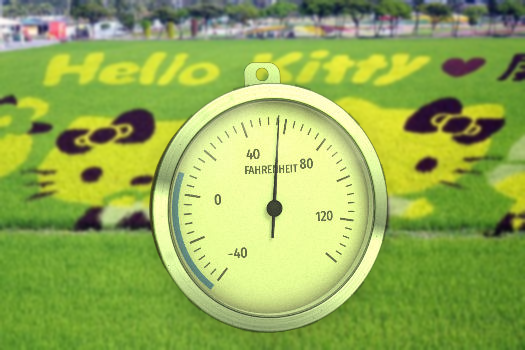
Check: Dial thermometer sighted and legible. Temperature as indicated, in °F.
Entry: 56 °F
